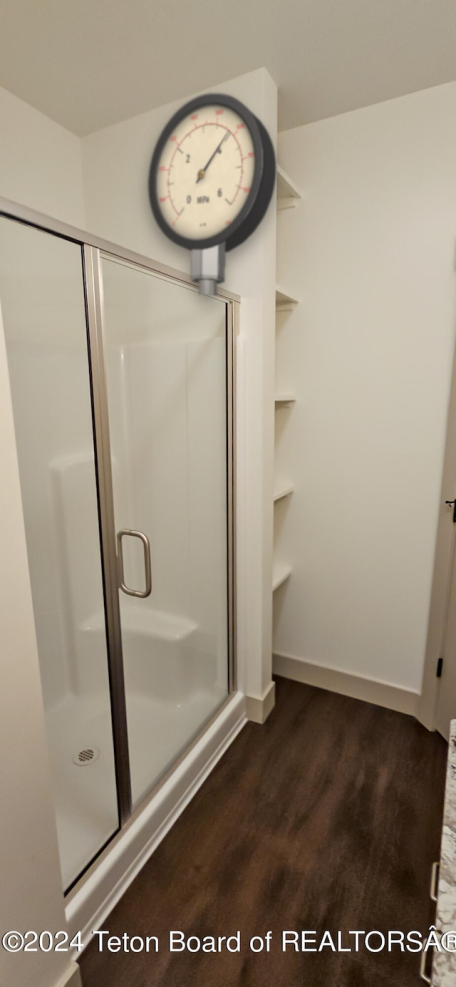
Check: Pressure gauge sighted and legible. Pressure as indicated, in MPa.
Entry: 4 MPa
